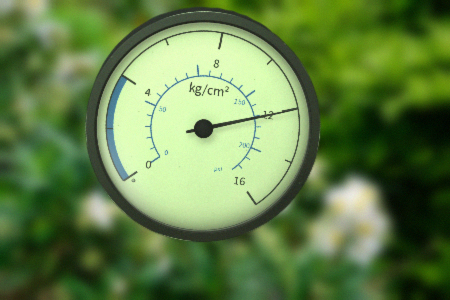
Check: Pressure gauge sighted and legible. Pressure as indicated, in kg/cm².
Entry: 12 kg/cm²
